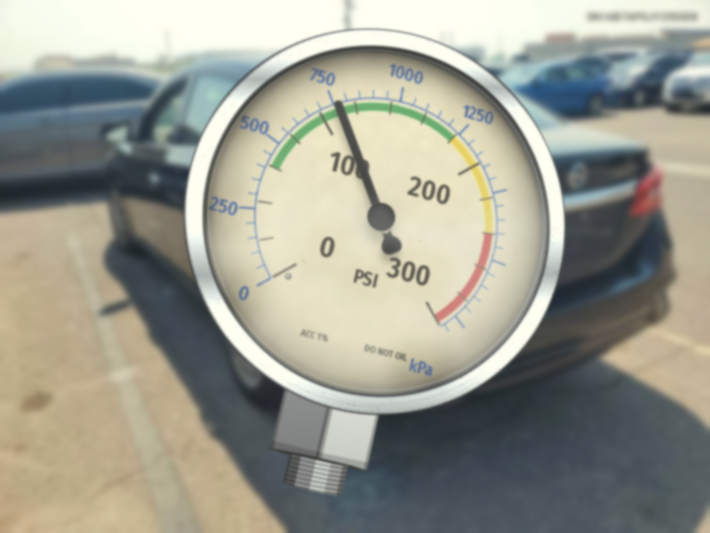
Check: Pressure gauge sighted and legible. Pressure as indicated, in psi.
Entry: 110 psi
